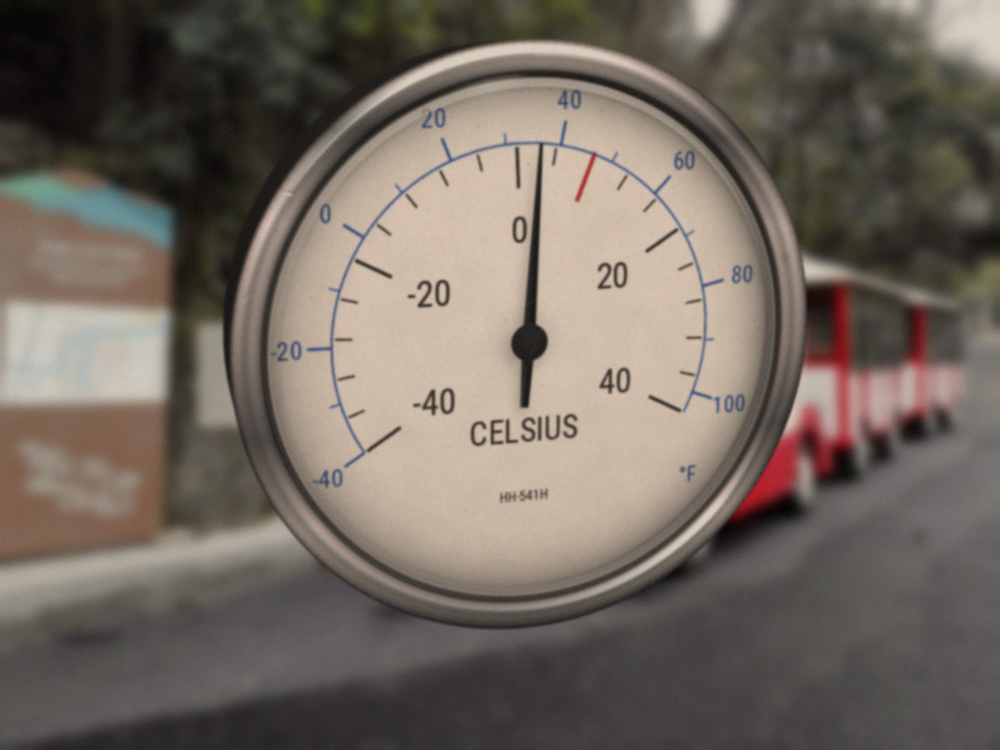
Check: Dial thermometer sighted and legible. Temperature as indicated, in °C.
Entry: 2 °C
